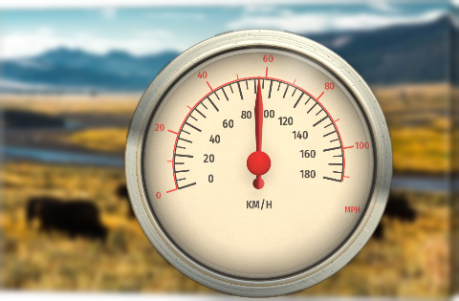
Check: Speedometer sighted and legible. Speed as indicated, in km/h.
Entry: 92.5 km/h
